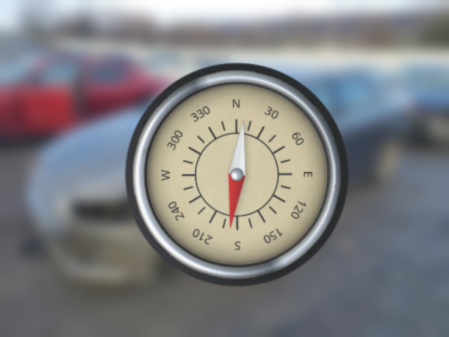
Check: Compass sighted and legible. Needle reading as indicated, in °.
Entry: 187.5 °
